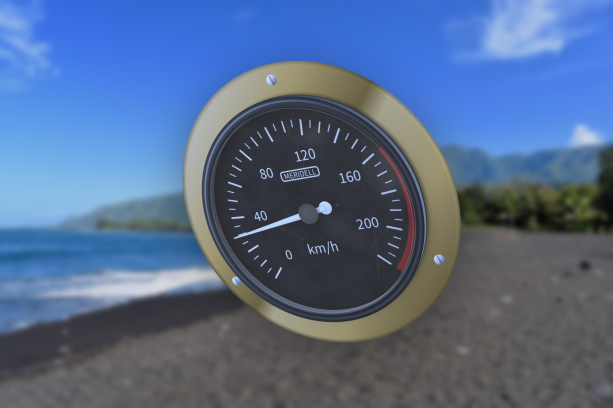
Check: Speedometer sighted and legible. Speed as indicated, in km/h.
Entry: 30 km/h
